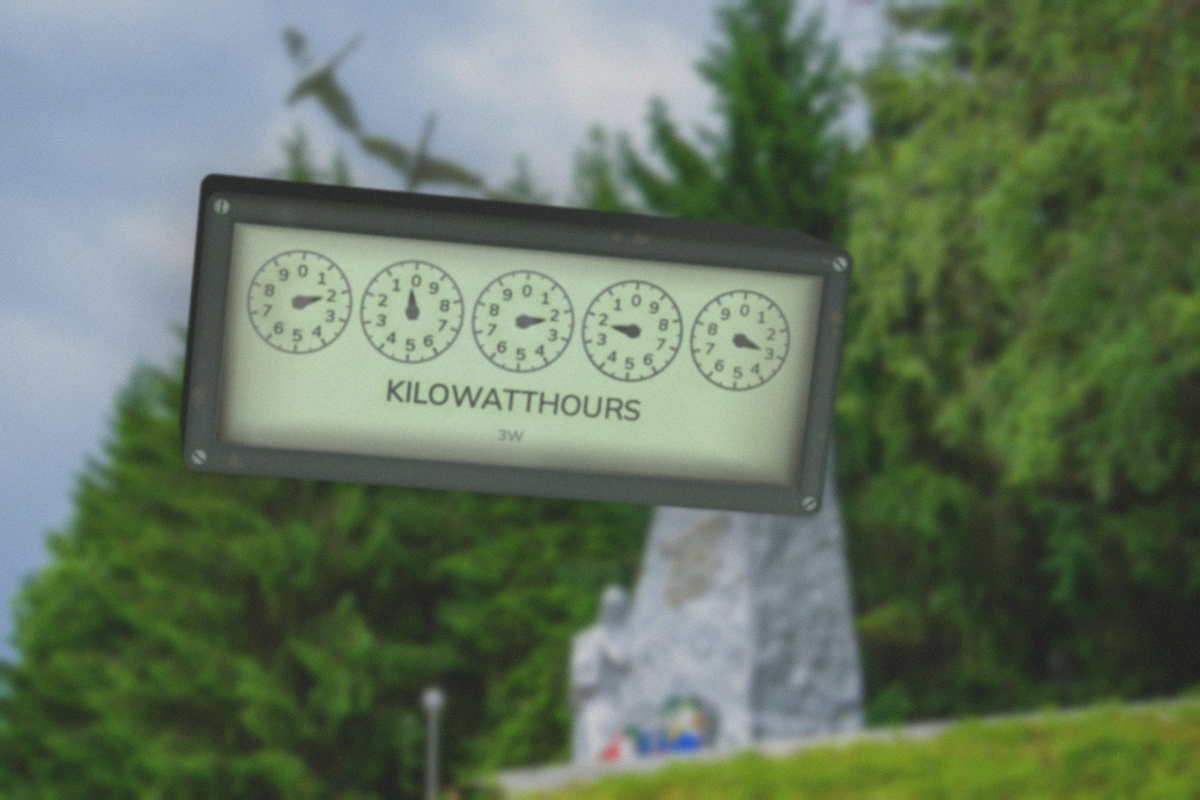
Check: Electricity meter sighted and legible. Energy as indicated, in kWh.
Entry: 20223 kWh
